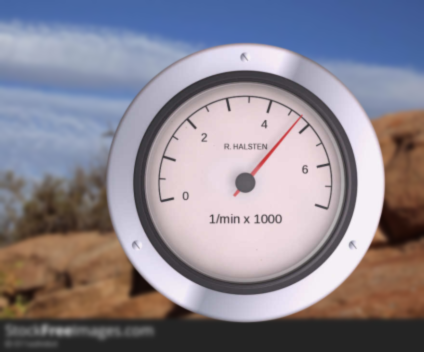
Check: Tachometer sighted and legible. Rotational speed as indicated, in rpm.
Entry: 4750 rpm
